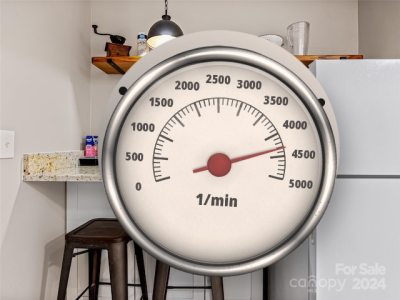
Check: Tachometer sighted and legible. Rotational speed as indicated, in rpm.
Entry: 4300 rpm
